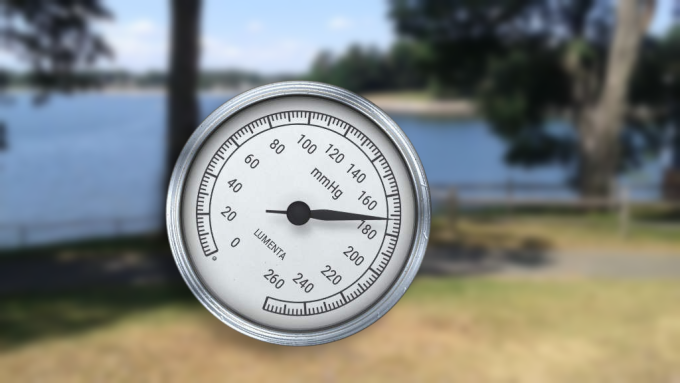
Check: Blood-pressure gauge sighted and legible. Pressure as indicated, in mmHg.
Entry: 172 mmHg
